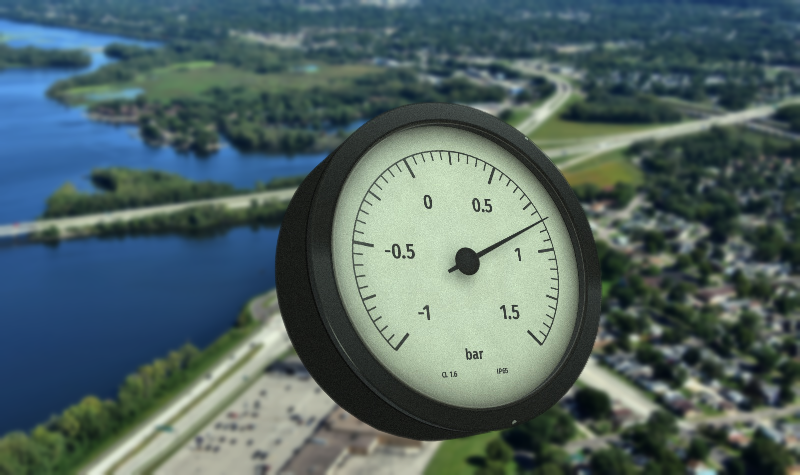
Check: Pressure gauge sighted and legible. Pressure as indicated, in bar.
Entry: 0.85 bar
